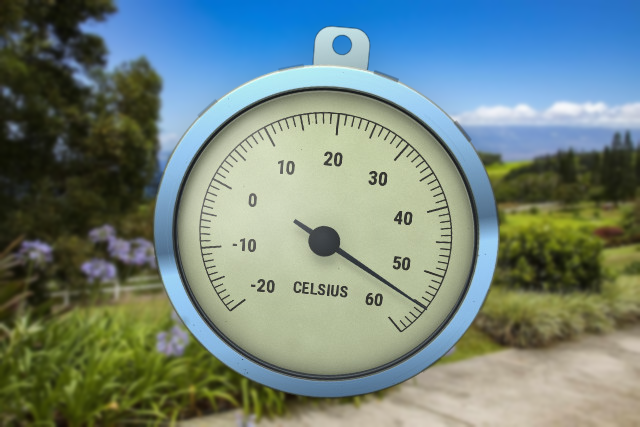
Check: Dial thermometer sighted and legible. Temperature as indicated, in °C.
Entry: 55 °C
